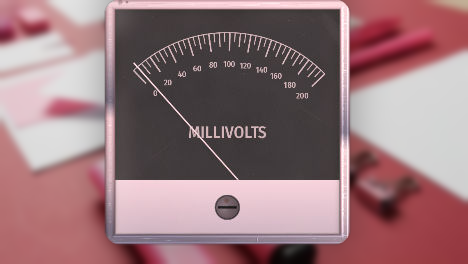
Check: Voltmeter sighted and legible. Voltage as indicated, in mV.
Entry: 5 mV
